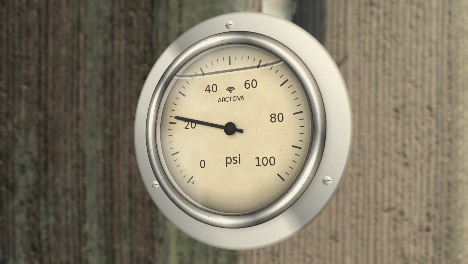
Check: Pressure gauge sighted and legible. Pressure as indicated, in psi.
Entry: 22 psi
